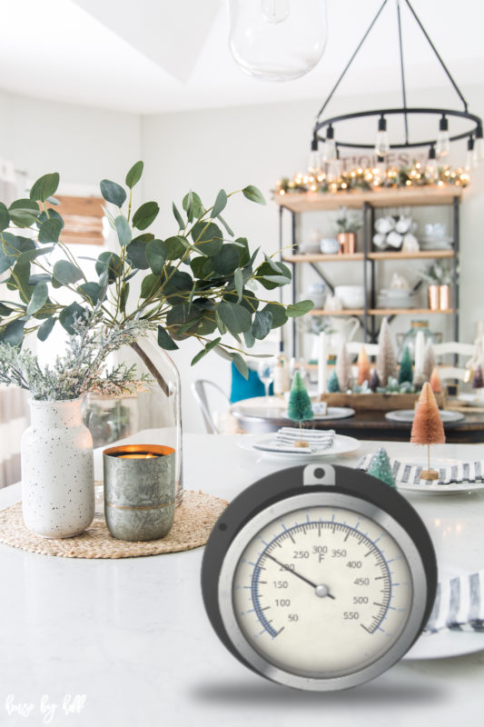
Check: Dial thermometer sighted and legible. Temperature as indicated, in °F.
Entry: 200 °F
